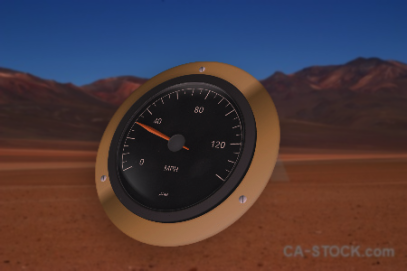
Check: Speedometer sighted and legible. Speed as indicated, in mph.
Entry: 30 mph
